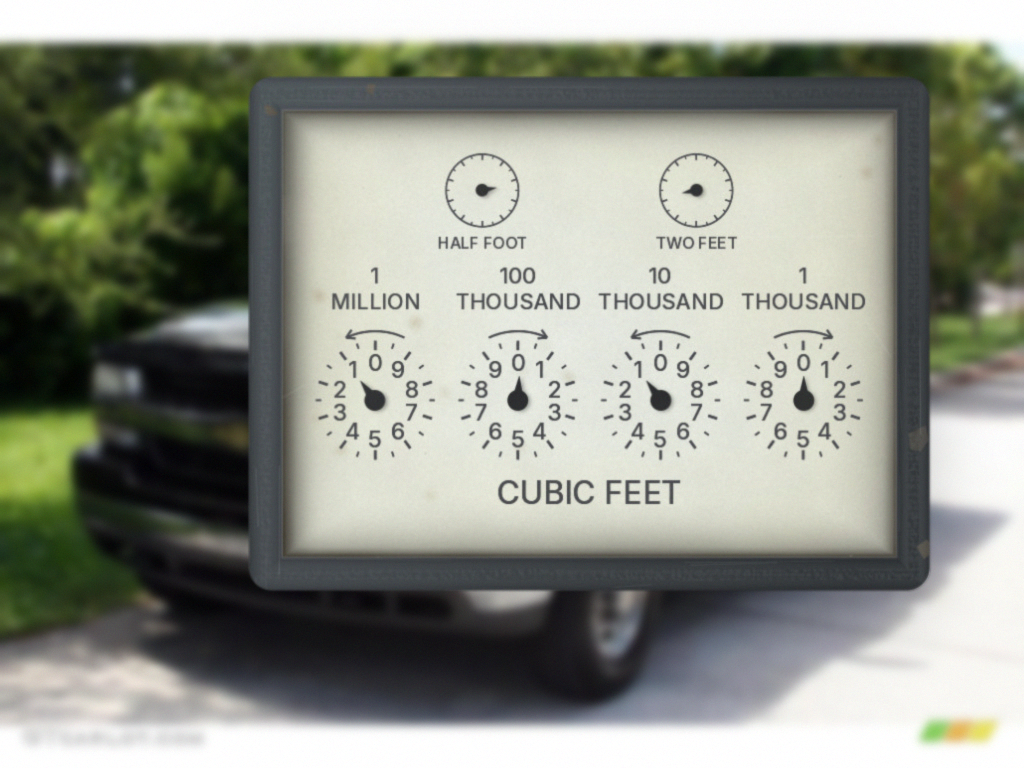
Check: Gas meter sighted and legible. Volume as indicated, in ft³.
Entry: 101000 ft³
